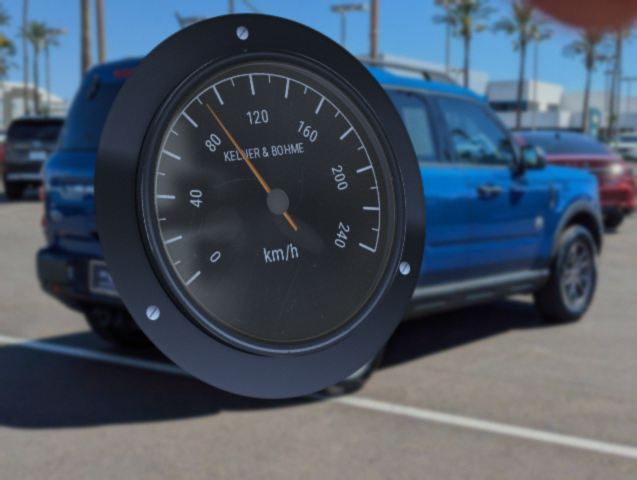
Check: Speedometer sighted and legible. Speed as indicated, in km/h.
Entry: 90 km/h
